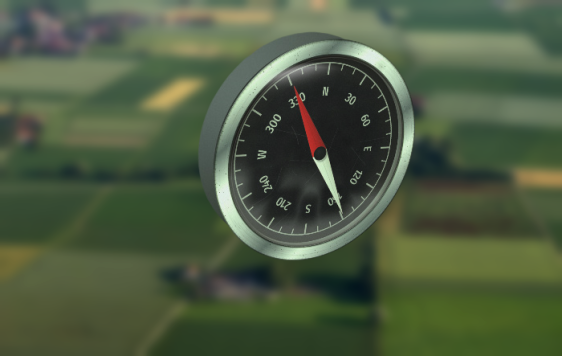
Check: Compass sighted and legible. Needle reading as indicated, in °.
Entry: 330 °
